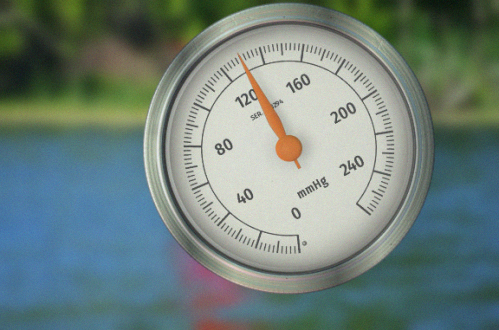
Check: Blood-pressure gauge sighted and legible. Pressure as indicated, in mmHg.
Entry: 130 mmHg
